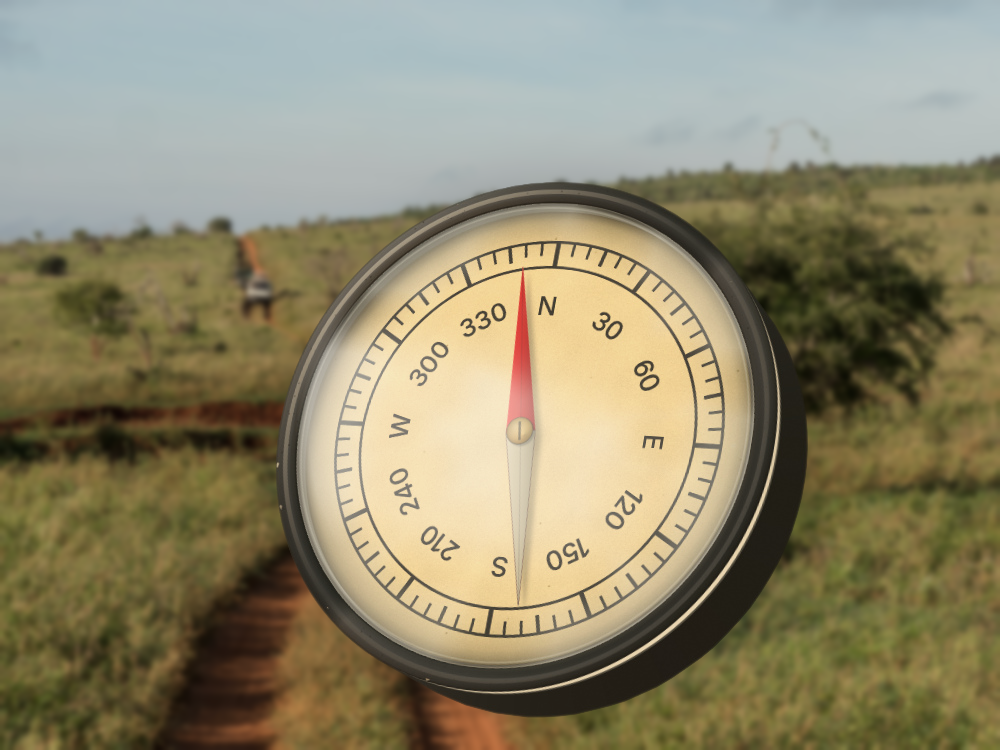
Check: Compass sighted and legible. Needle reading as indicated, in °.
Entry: 350 °
